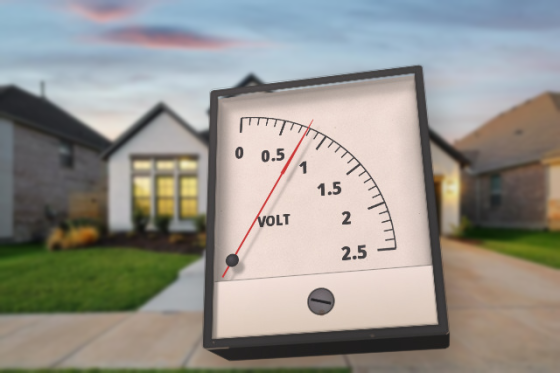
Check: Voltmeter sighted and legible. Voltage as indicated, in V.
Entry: 0.8 V
